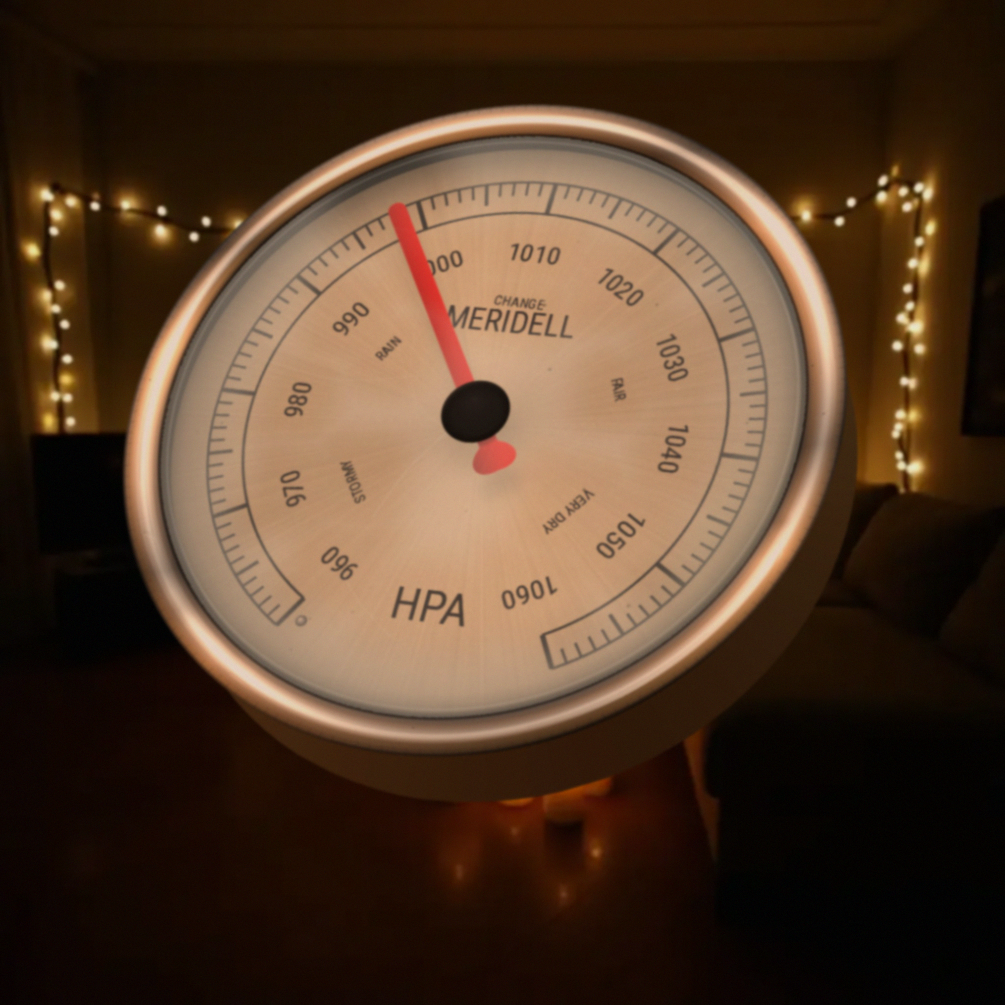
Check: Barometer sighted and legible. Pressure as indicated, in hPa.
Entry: 998.5 hPa
